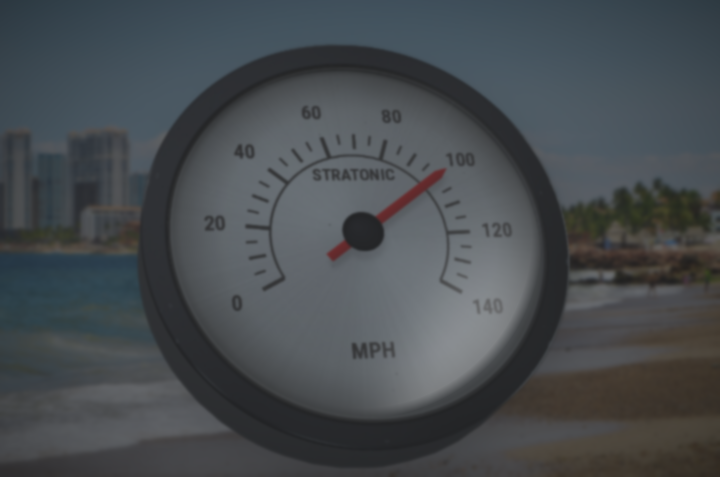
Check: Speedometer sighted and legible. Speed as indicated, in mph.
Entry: 100 mph
